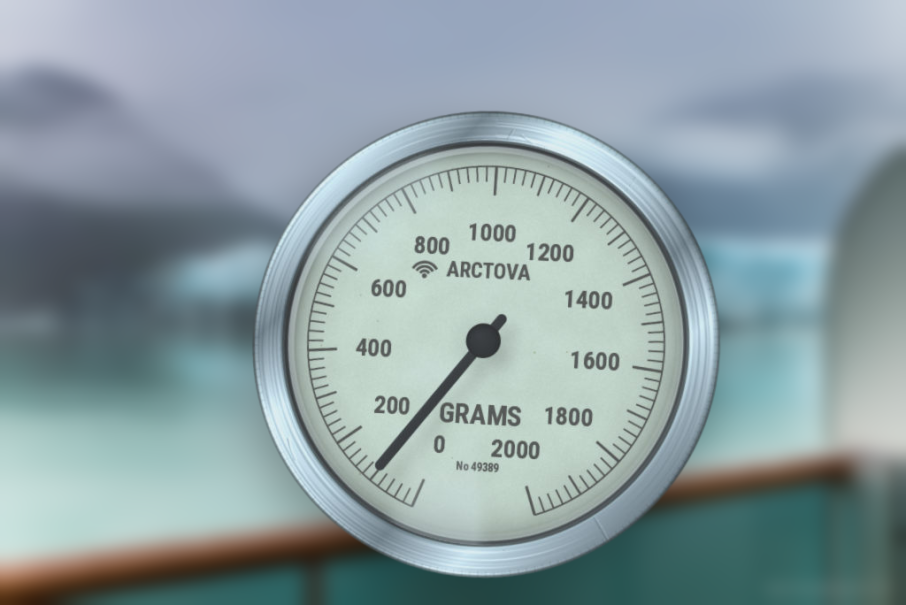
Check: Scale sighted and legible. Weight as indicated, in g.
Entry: 100 g
